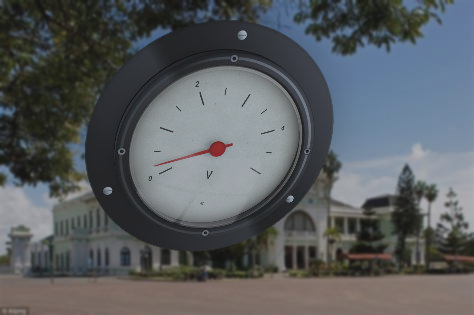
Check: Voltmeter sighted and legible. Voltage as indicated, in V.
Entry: 0.25 V
